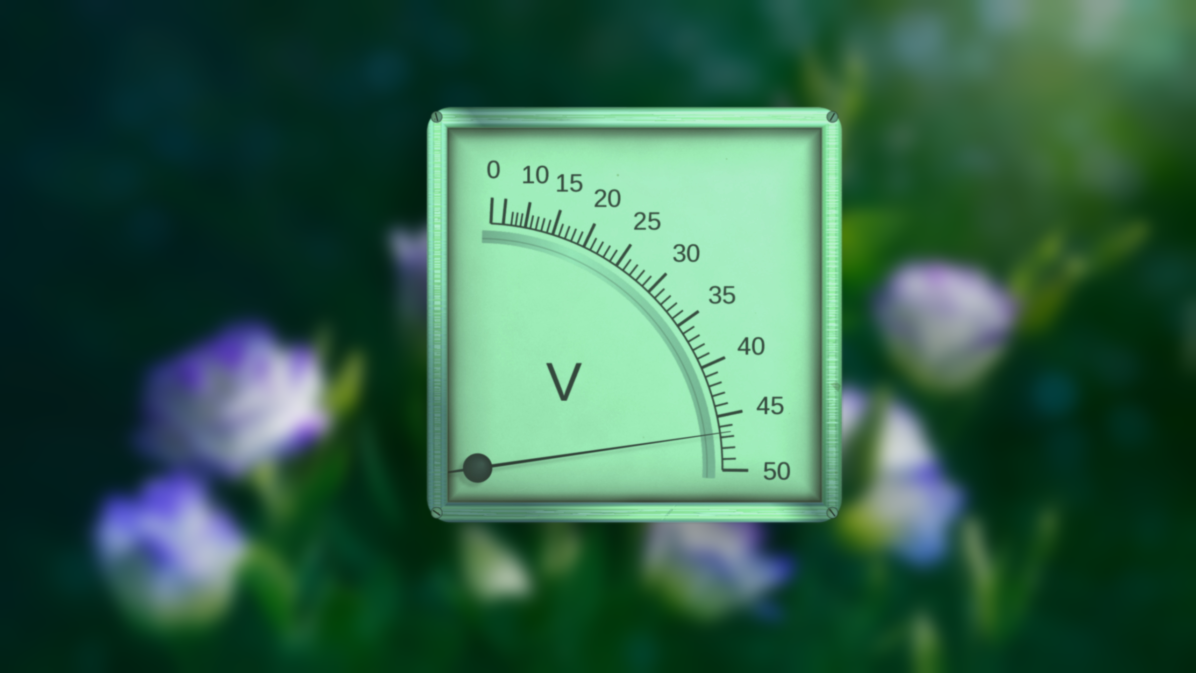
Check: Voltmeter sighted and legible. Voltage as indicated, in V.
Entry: 46.5 V
